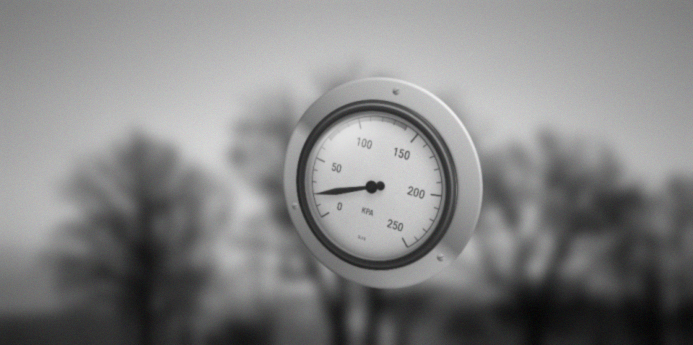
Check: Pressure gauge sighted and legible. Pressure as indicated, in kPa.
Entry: 20 kPa
